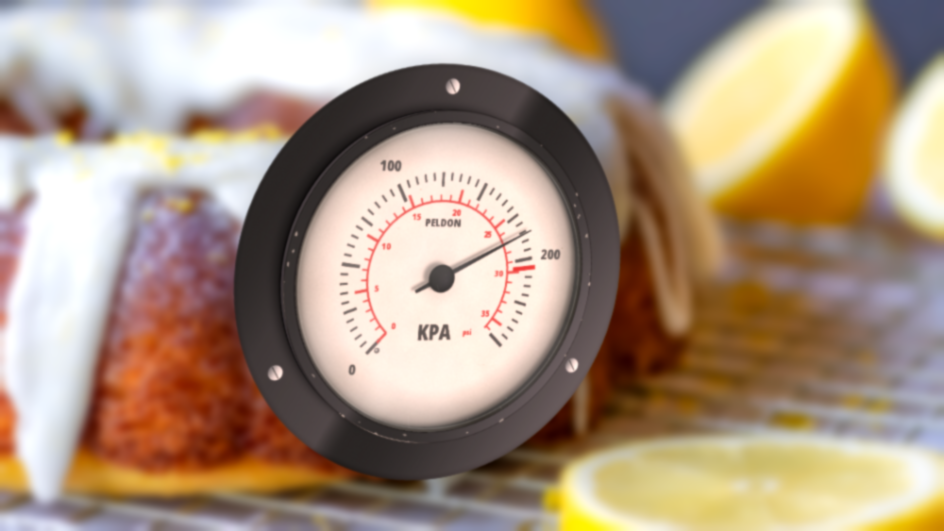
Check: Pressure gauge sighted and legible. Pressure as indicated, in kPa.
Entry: 185 kPa
